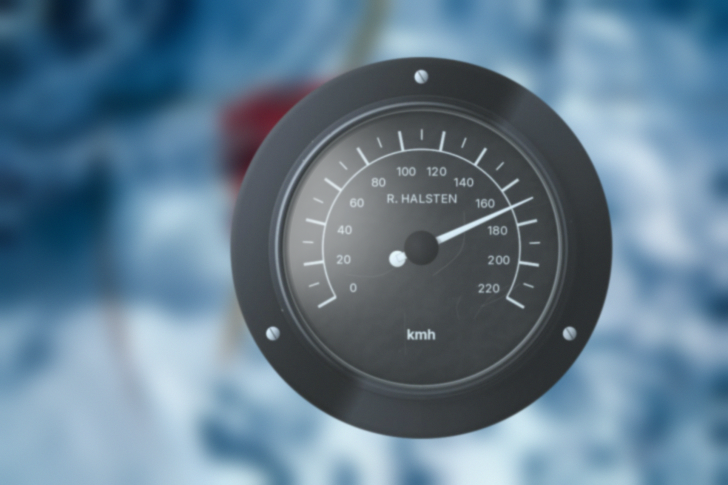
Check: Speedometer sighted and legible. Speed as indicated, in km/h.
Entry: 170 km/h
